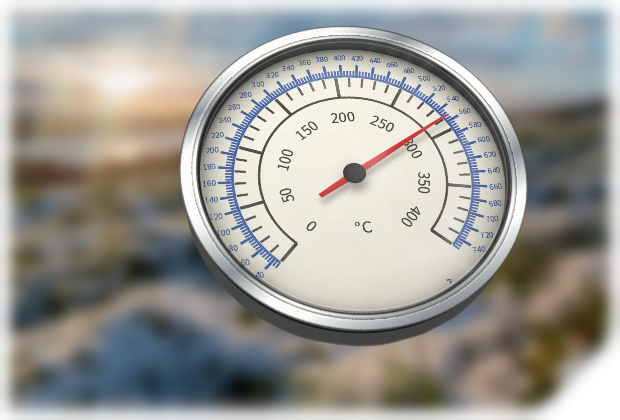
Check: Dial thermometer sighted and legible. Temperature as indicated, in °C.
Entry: 290 °C
